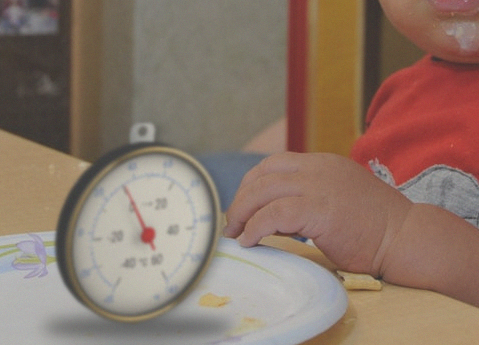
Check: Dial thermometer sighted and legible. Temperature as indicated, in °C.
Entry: 0 °C
